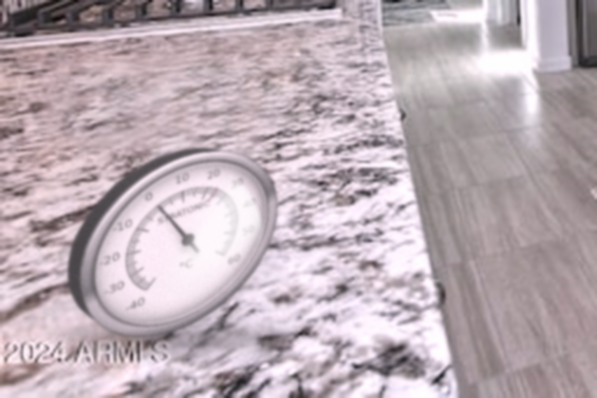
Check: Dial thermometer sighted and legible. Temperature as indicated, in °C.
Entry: 0 °C
